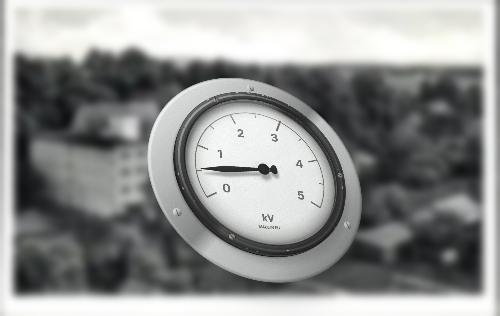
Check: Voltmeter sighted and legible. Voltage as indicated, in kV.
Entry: 0.5 kV
